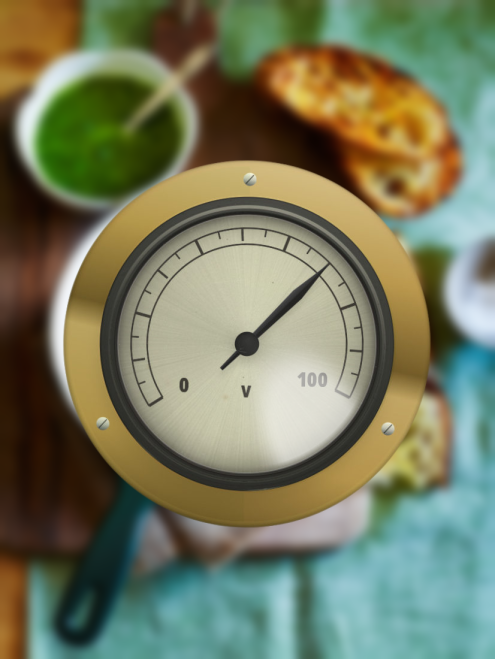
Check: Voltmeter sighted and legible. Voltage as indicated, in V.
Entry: 70 V
